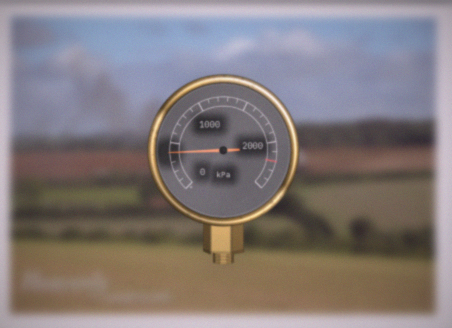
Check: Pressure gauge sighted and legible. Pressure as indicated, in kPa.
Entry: 400 kPa
